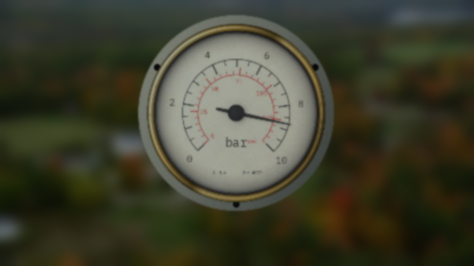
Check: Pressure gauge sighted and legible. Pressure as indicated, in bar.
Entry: 8.75 bar
